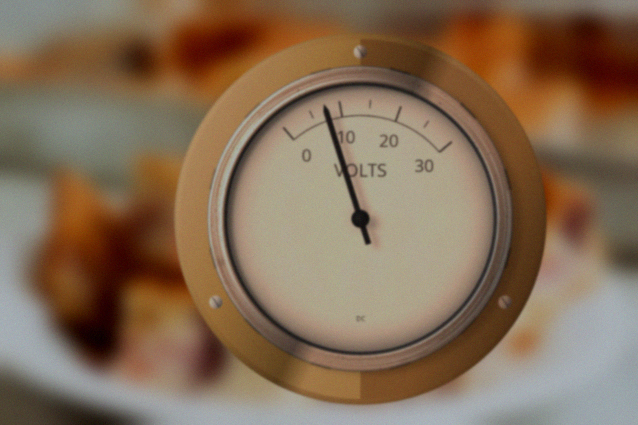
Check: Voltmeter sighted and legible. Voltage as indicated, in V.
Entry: 7.5 V
